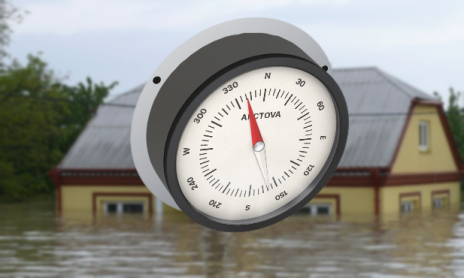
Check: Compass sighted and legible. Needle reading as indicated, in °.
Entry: 340 °
